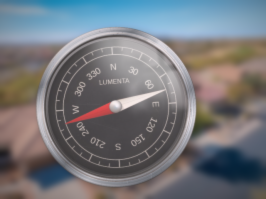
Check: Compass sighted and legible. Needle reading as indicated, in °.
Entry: 255 °
